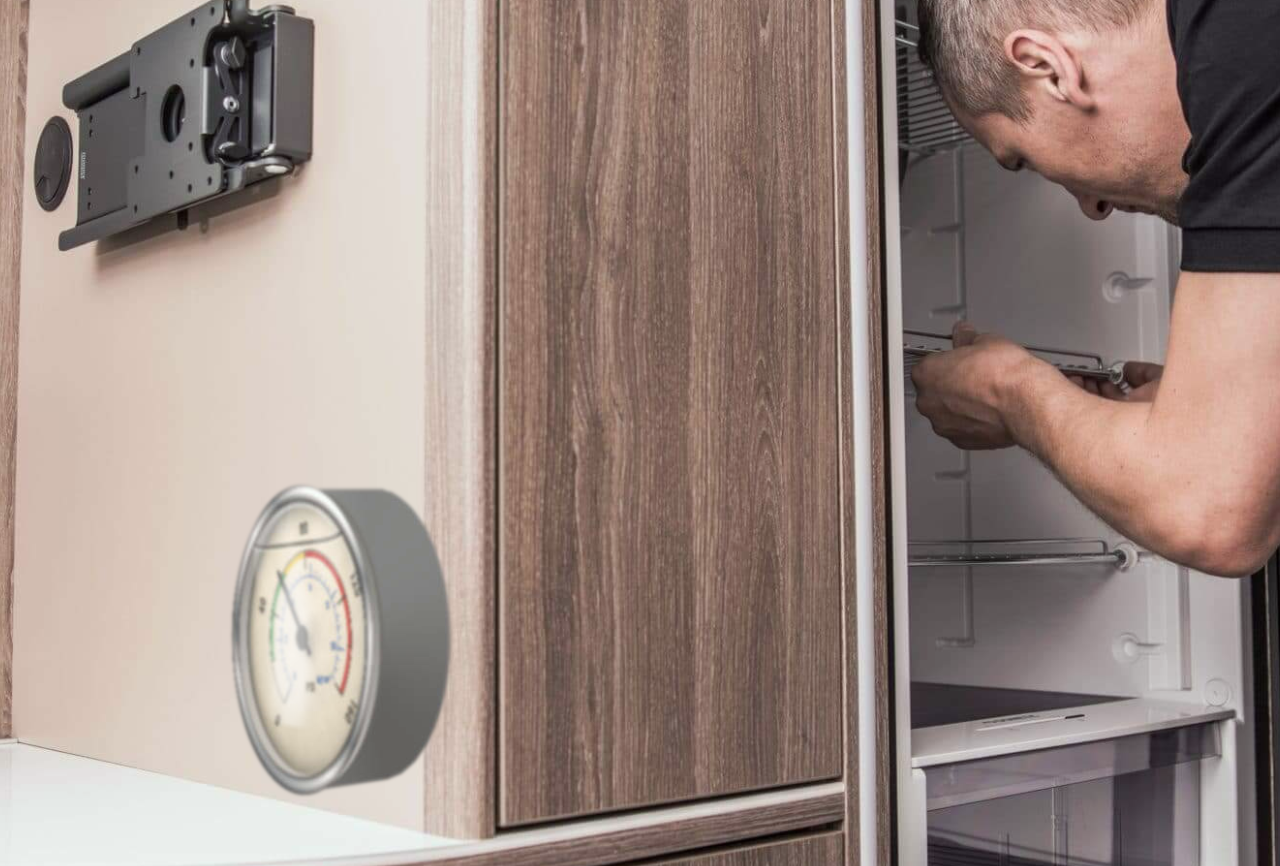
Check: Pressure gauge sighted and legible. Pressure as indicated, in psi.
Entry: 60 psi
